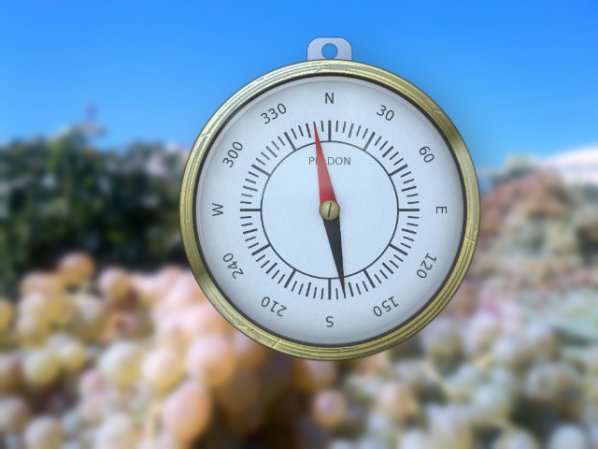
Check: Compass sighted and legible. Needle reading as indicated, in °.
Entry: 350 °
